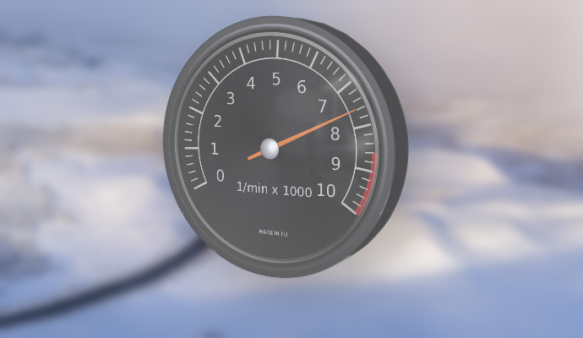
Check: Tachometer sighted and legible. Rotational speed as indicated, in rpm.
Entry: 7600 rpm
